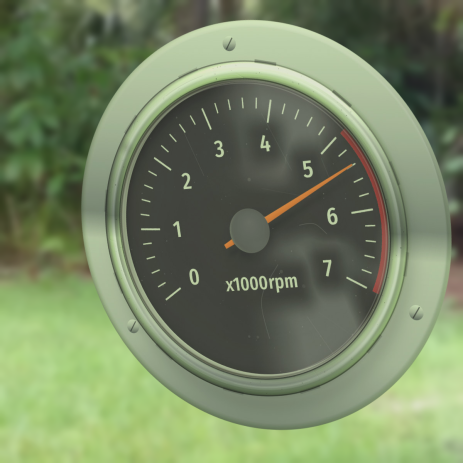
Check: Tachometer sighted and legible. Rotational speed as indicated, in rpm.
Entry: 5400 rpm
